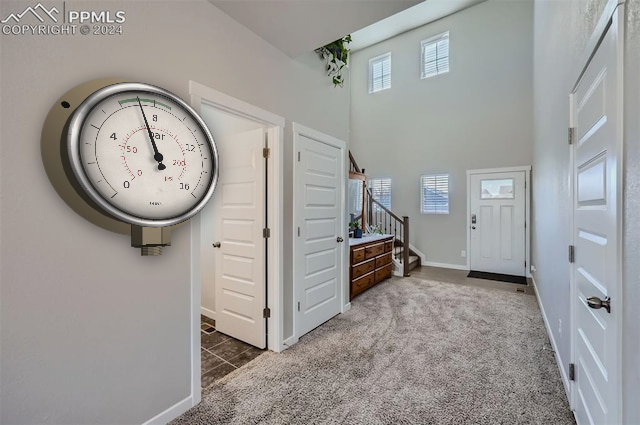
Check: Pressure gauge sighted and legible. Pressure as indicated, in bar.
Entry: 7 bar
